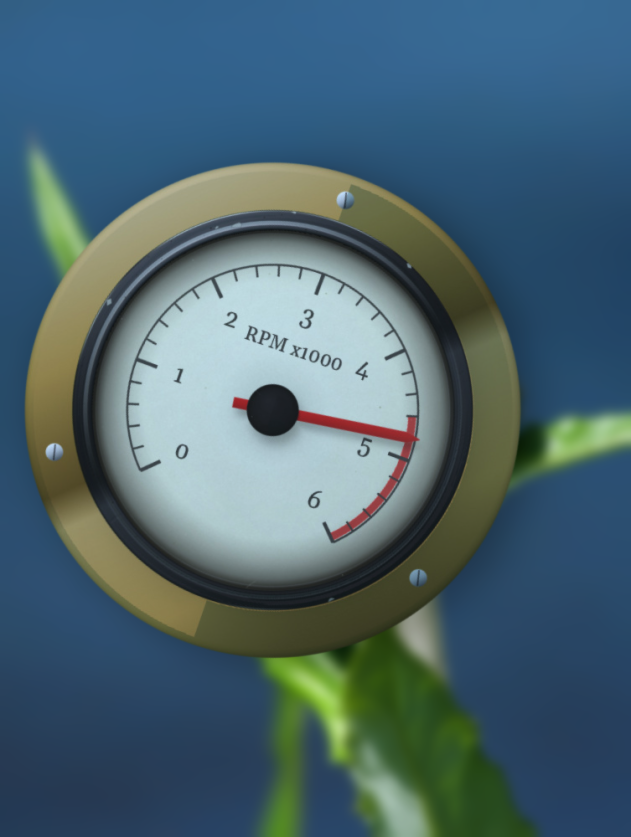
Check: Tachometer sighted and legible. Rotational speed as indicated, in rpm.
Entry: 4800 rpm
